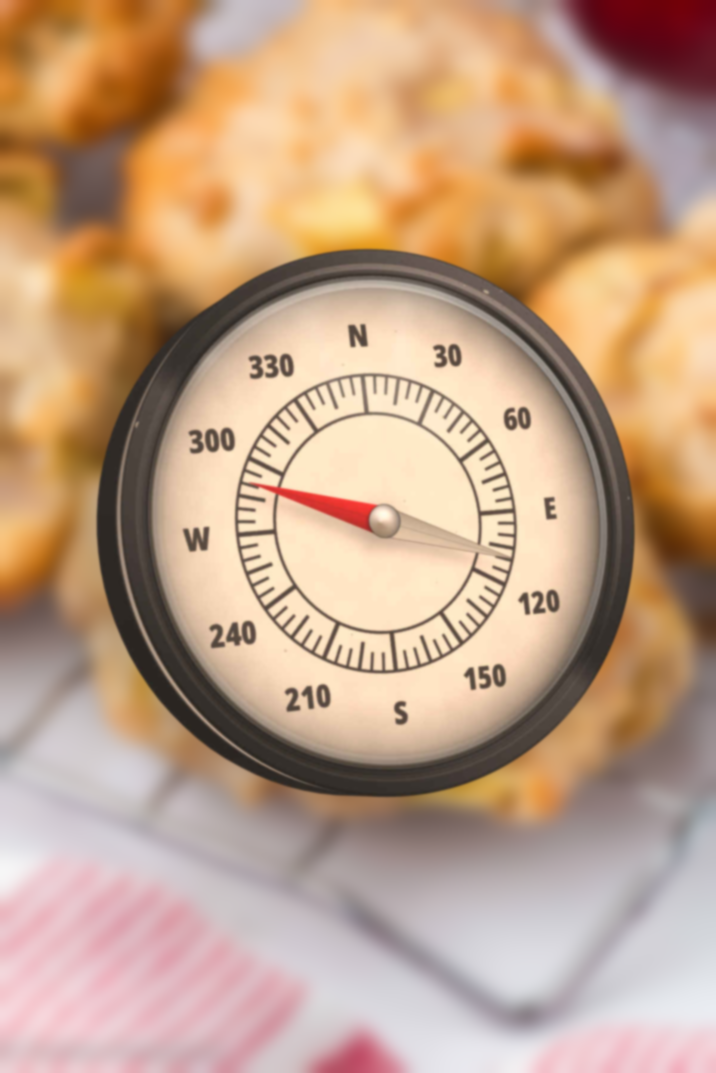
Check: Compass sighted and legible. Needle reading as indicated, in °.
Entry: 290 °
